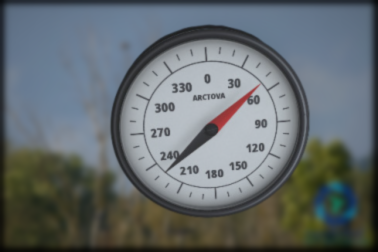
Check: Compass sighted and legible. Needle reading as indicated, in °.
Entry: 50 °
